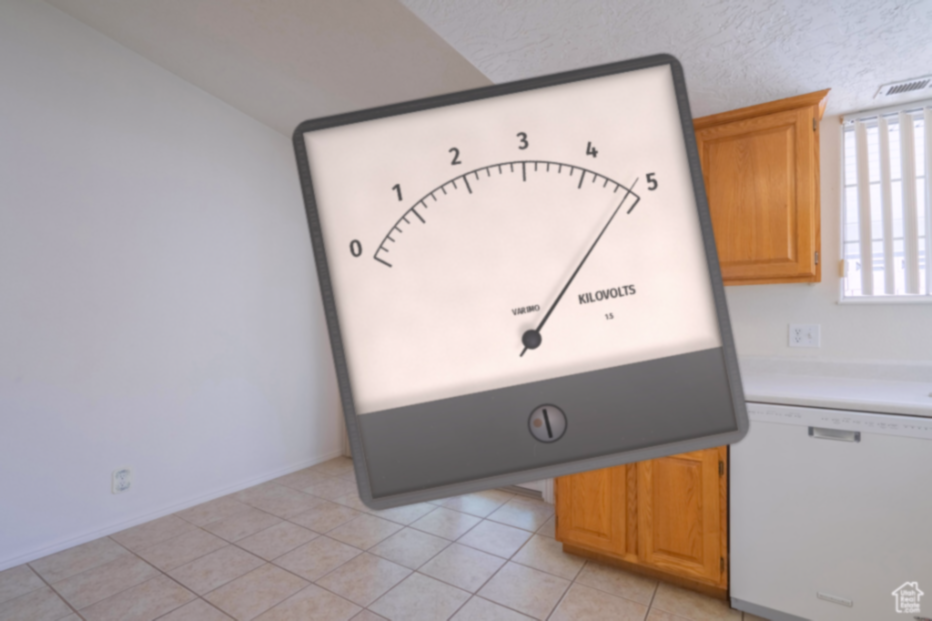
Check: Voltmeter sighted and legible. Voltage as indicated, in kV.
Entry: 4.8 kV
